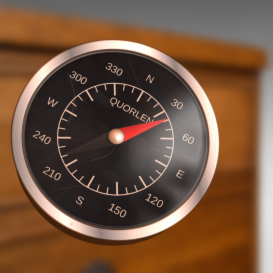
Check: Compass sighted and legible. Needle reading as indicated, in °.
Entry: 40 °
